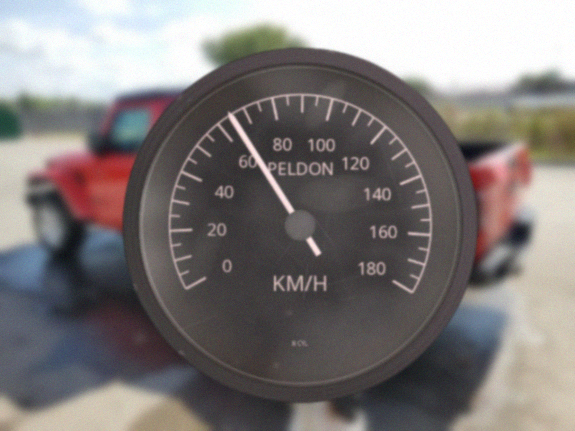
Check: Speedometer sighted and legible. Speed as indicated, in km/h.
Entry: 65 km/h
